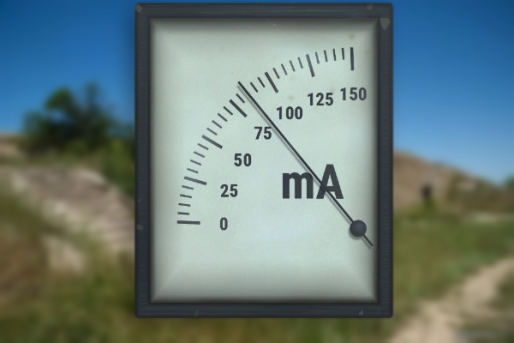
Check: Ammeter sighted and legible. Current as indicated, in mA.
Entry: 85 mA
